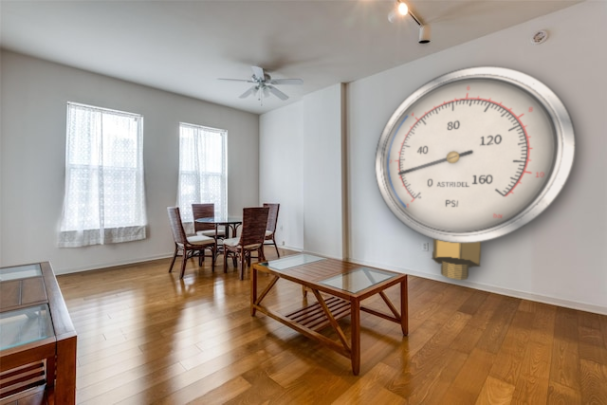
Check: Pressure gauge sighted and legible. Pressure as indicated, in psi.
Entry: 20 psi
